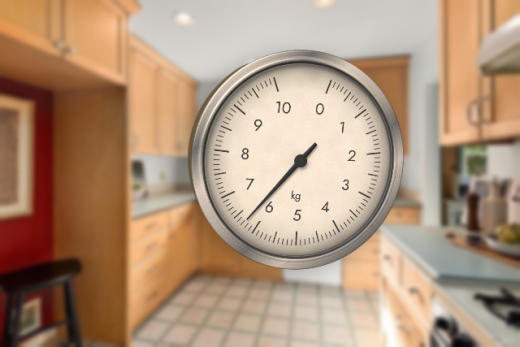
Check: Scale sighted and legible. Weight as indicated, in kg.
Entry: 6.3 kg
